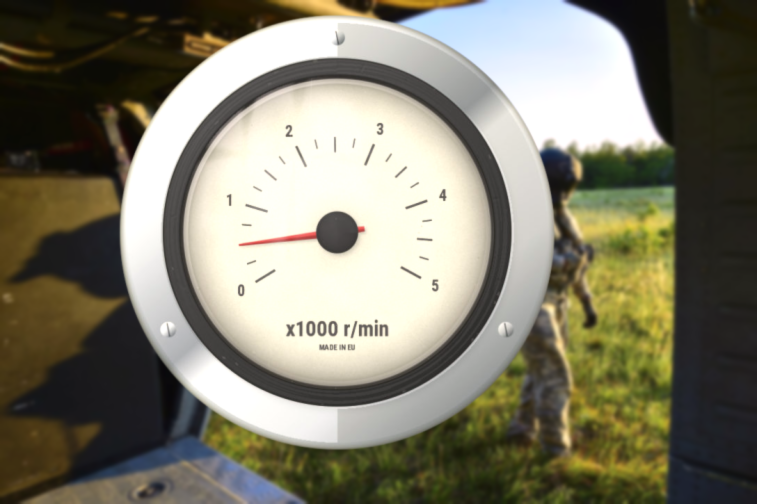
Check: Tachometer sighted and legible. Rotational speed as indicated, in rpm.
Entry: 500 rpm
